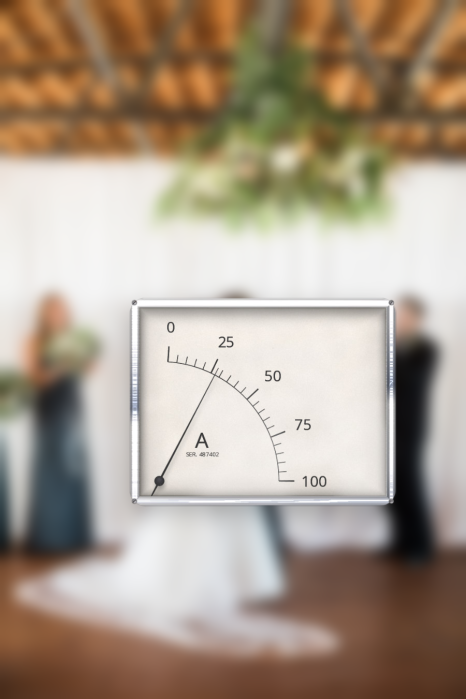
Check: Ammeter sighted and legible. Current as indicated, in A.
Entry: 27.5 A
